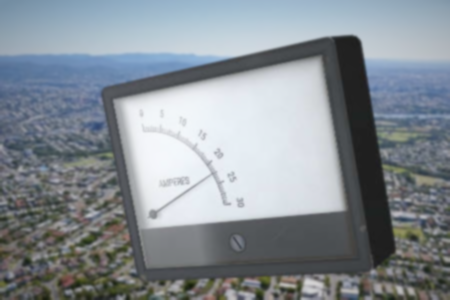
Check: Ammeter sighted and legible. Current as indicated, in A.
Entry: 22.5 A
